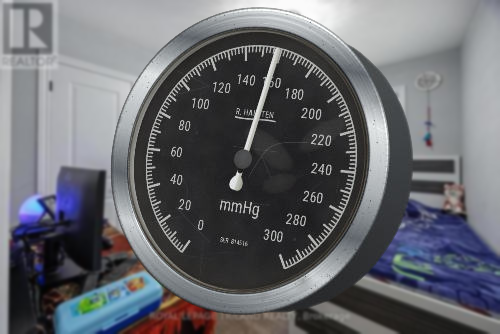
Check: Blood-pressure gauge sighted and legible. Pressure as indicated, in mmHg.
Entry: 160 mmHg
